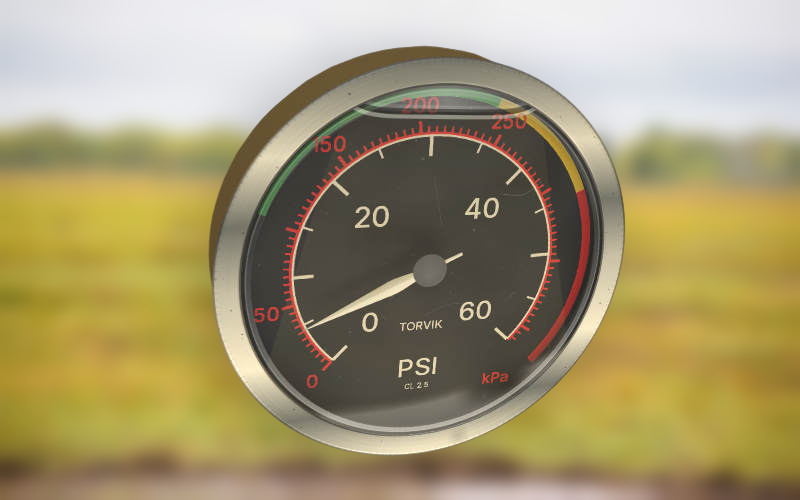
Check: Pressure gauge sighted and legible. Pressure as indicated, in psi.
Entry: 5 psi
